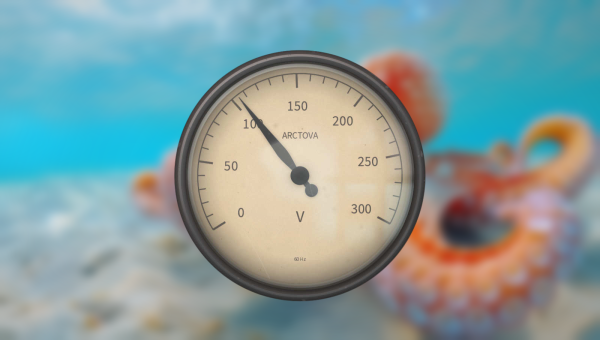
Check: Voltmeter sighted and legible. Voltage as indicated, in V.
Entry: 105 V
